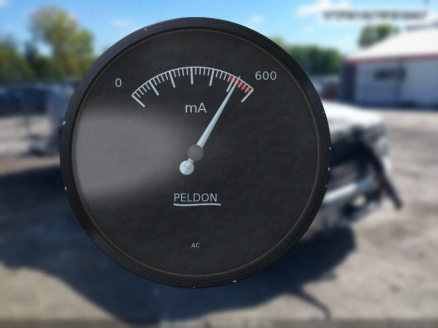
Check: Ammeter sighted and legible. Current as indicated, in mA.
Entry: 520 mA
